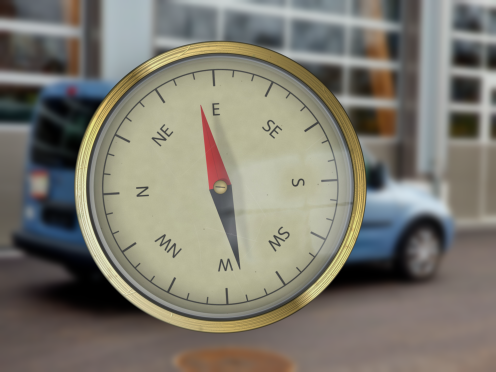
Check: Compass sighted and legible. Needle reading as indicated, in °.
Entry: 80 °
